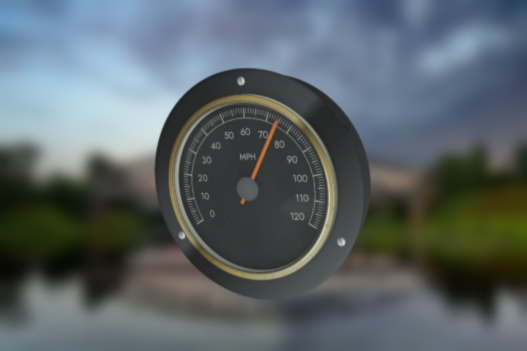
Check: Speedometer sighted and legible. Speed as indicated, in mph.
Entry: 75 mph
